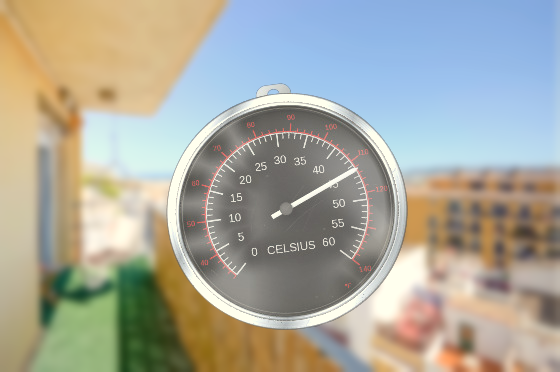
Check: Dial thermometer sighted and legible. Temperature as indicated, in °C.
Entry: 45 °C
